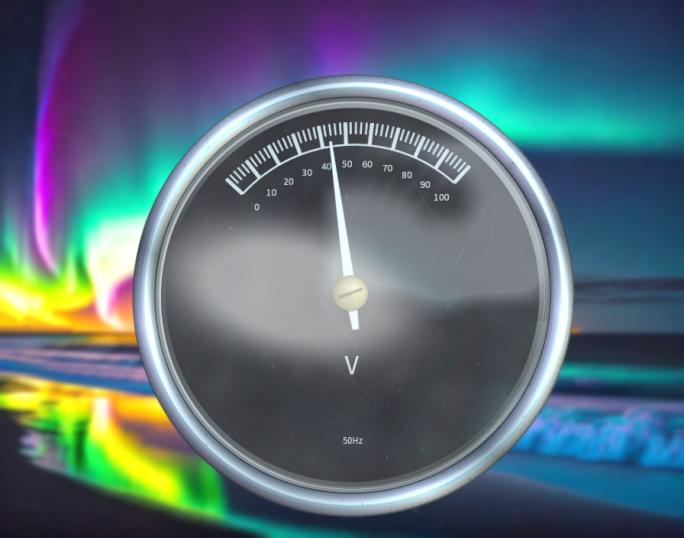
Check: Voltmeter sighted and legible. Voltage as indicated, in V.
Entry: 44 V
